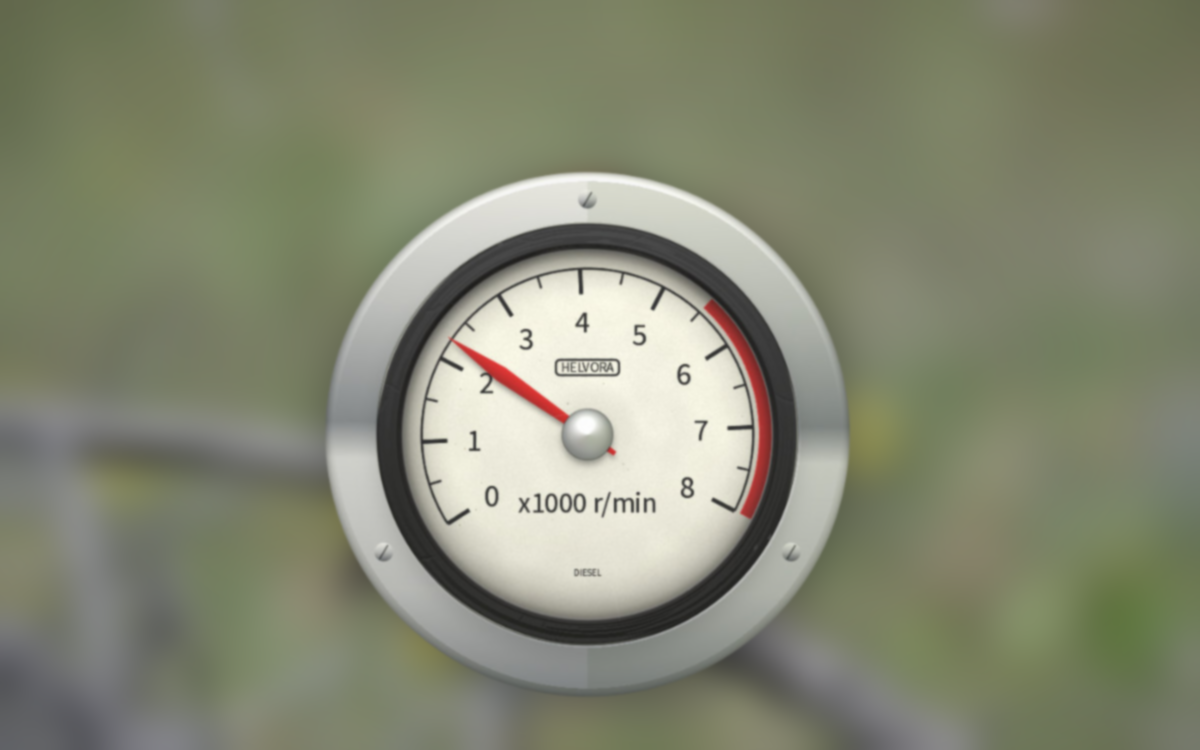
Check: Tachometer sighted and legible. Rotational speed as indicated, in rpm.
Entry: 2250 rpm
